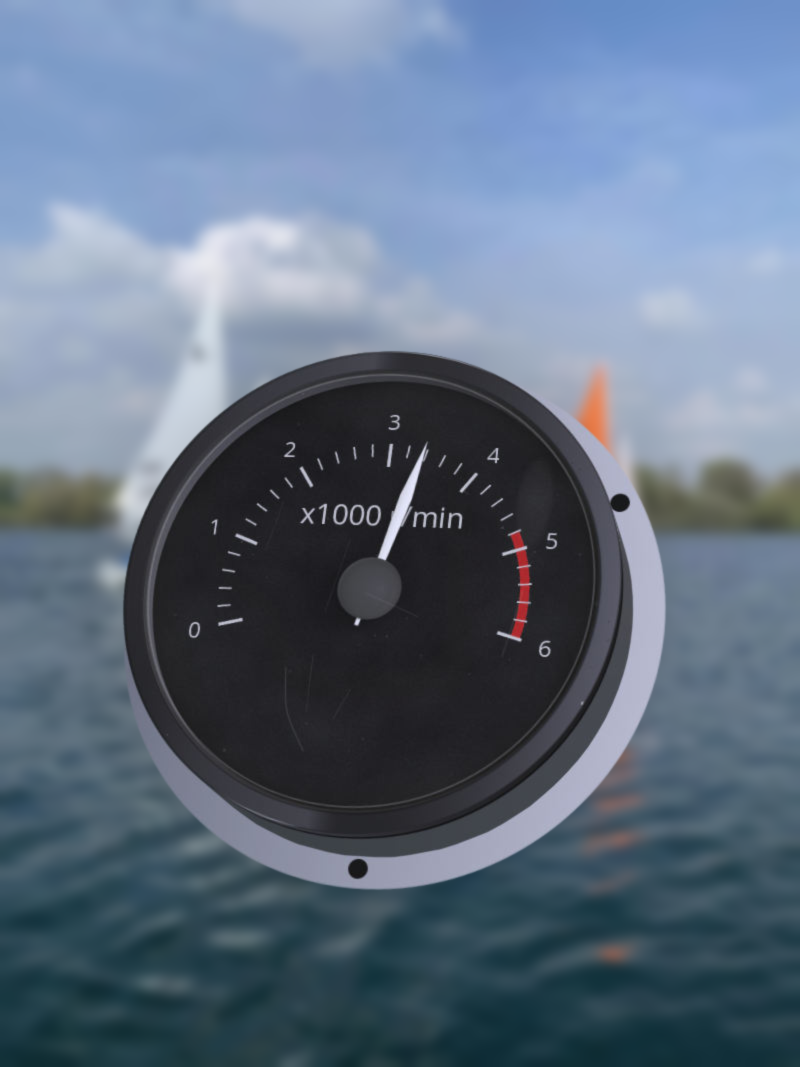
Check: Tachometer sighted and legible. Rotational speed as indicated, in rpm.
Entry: 3400 rpm
